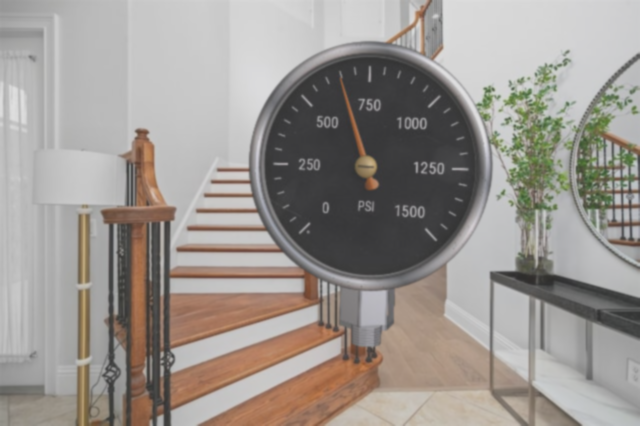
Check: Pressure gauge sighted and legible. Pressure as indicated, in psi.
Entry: 650 psi
